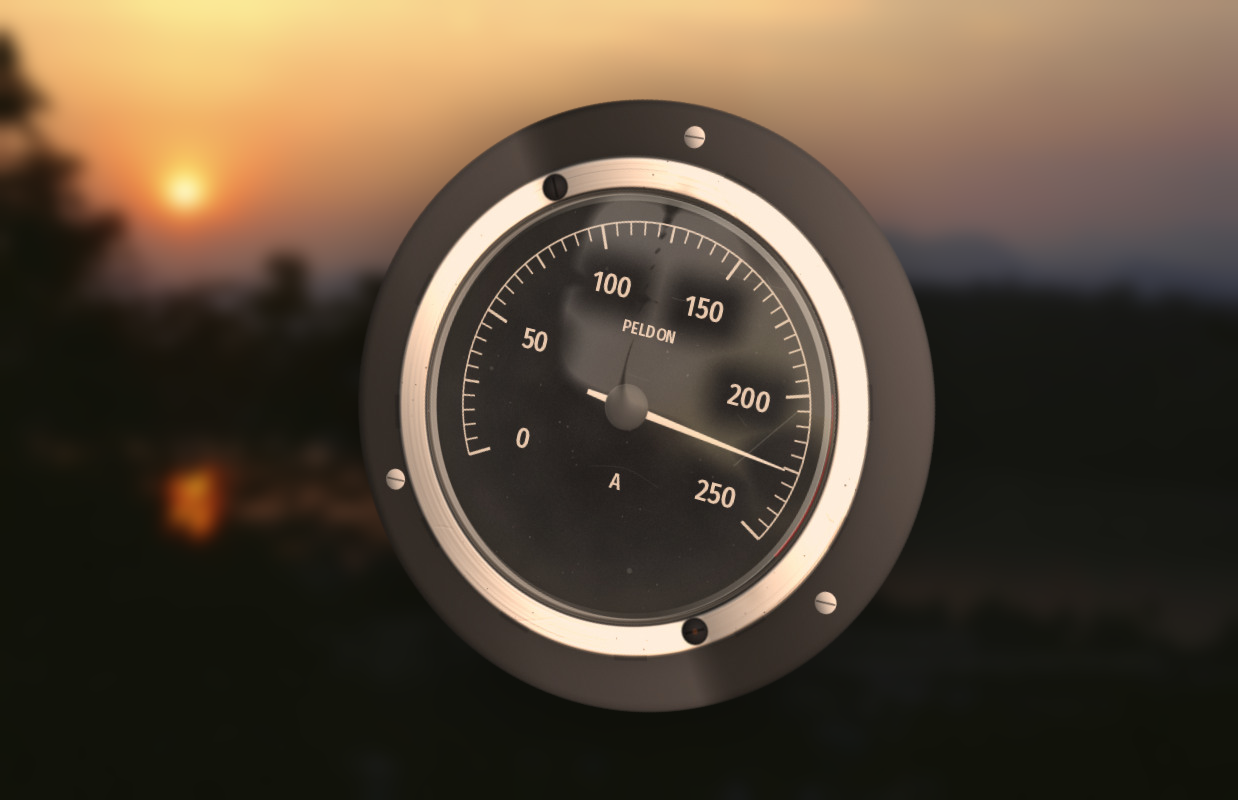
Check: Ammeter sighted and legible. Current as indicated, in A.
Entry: 225 A
